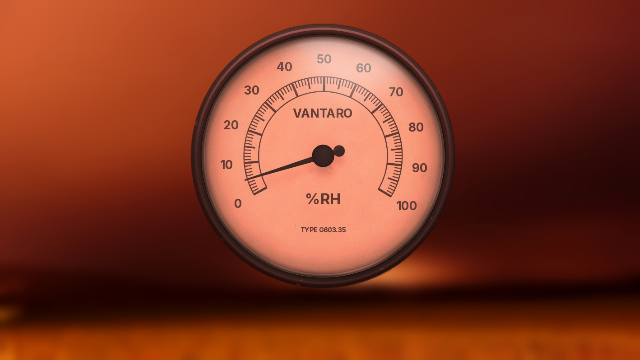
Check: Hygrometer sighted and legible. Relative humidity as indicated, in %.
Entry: 5 %
